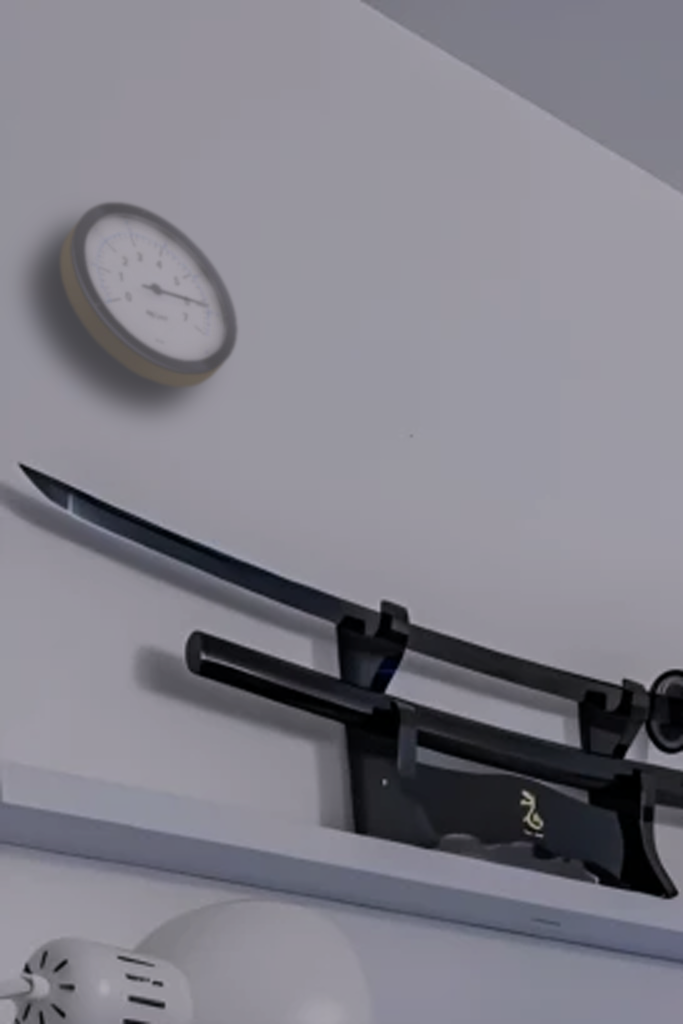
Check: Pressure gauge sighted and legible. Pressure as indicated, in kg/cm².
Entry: 6 kg/cm²
